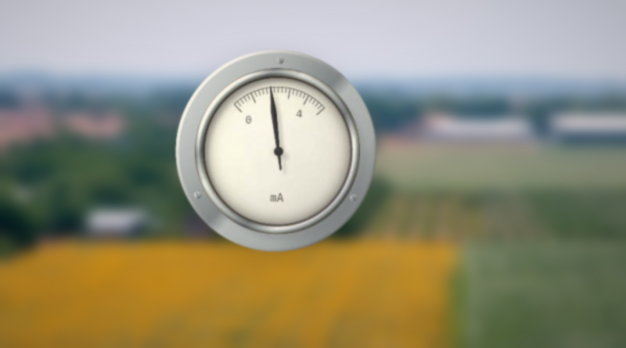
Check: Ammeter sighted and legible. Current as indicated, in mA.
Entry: 2 mA
